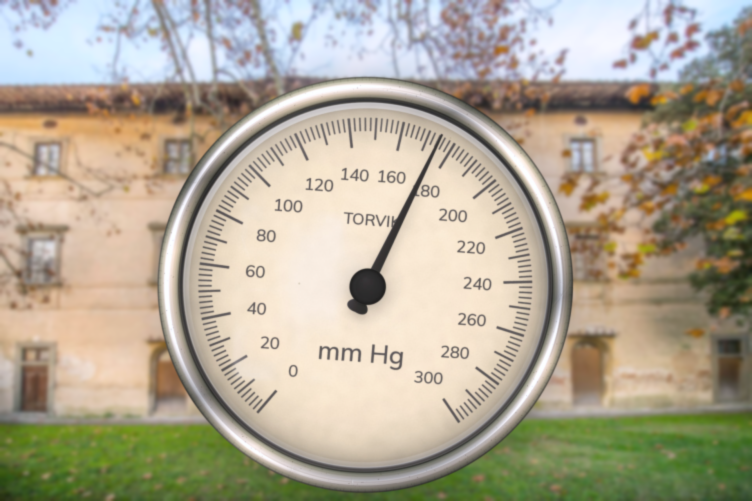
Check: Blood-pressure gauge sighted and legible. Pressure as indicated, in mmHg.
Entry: 174 mmHg
